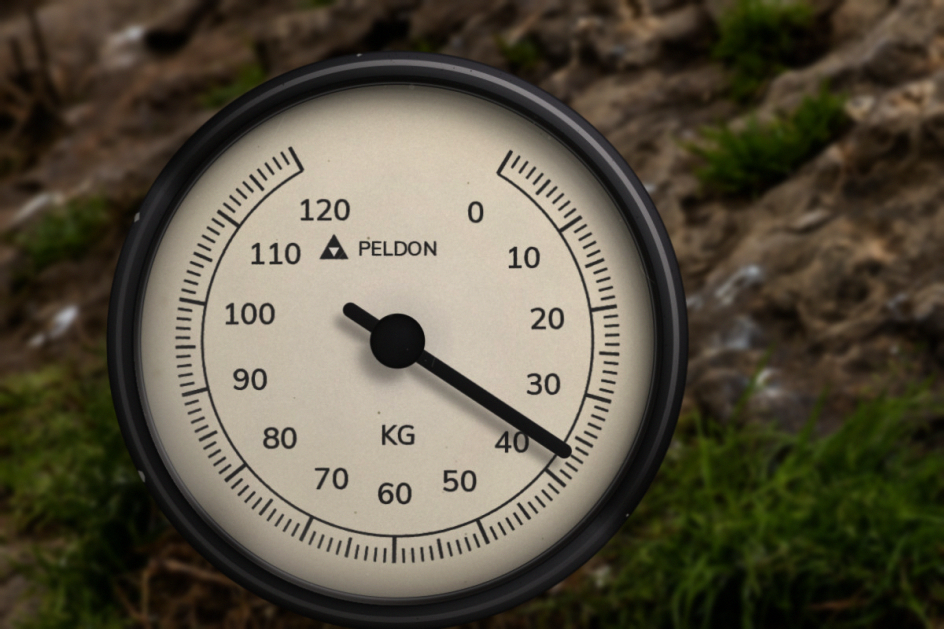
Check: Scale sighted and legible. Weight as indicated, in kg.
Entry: 37 kg
